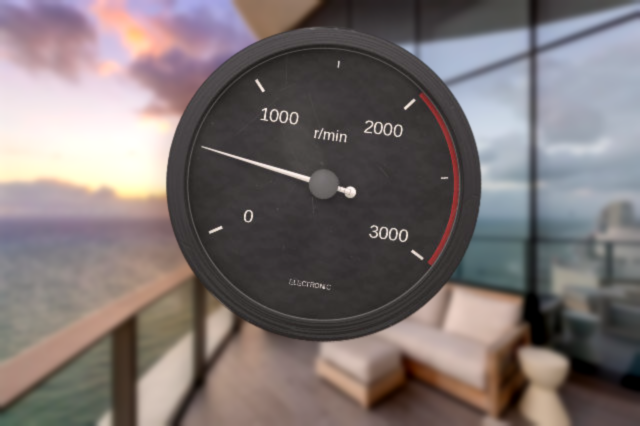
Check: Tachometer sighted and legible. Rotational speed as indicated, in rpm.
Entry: 500 rpm
